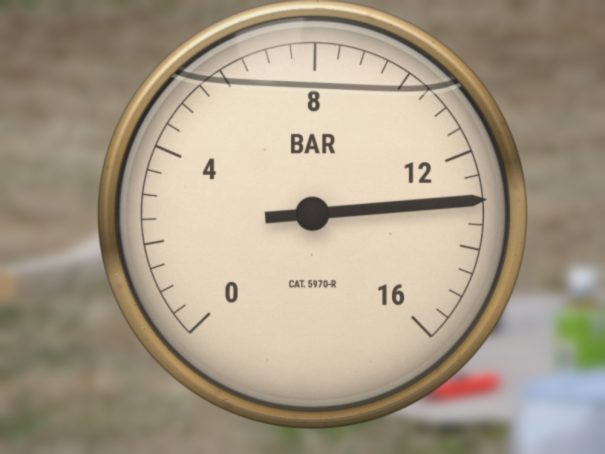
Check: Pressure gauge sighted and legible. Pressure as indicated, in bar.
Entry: 13 bar
